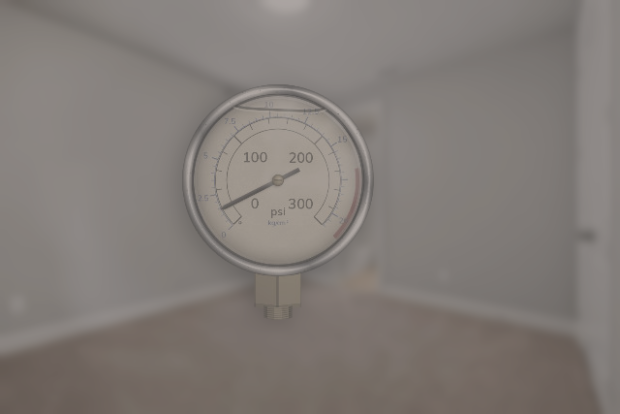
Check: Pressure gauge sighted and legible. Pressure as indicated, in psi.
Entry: 20 psi
